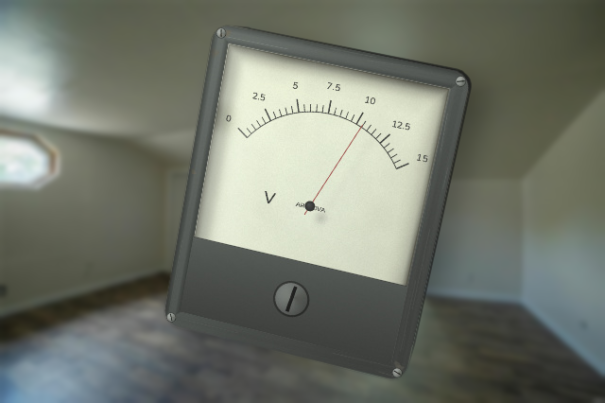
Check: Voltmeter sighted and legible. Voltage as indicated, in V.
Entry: 10.5 V
